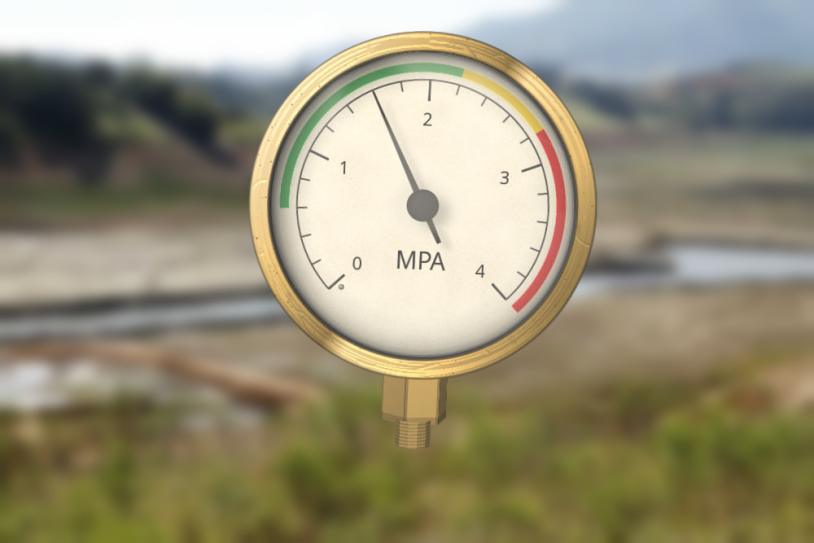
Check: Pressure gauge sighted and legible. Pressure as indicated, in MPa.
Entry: 1.6 MPa
